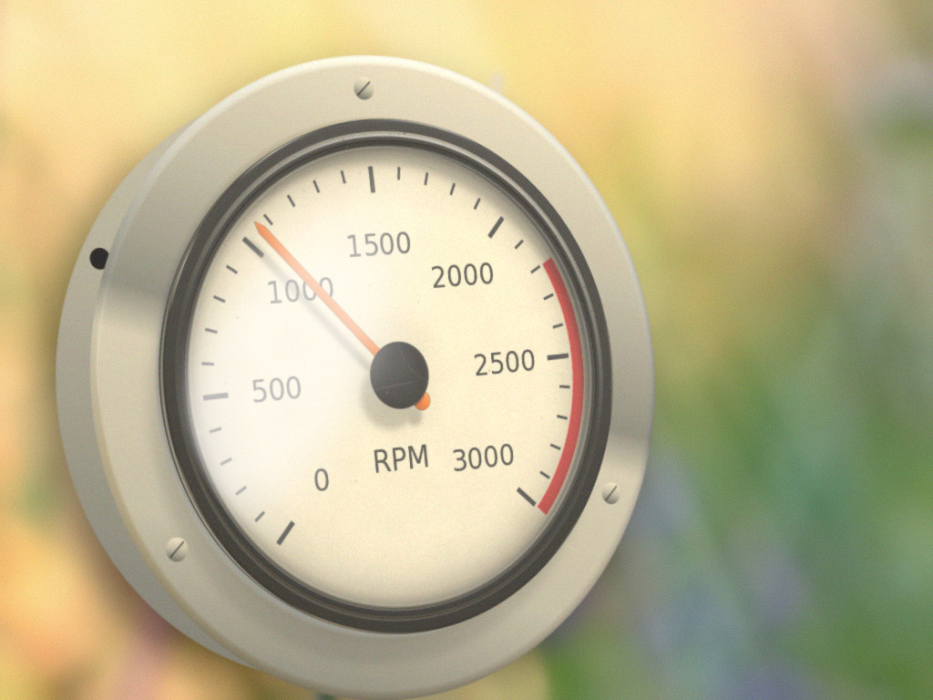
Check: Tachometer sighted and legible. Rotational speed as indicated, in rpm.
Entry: 1050 rpm
